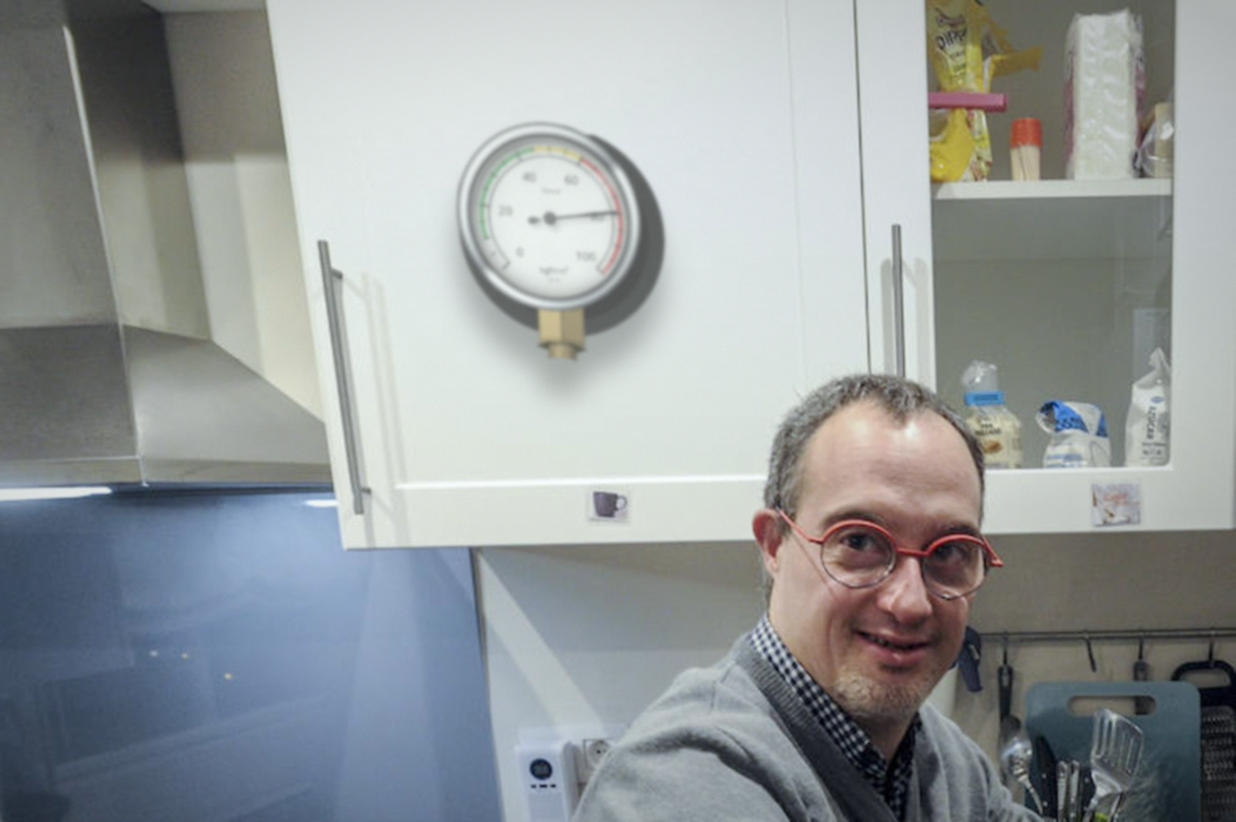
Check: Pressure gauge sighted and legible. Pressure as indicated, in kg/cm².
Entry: 80 kg/cm²
